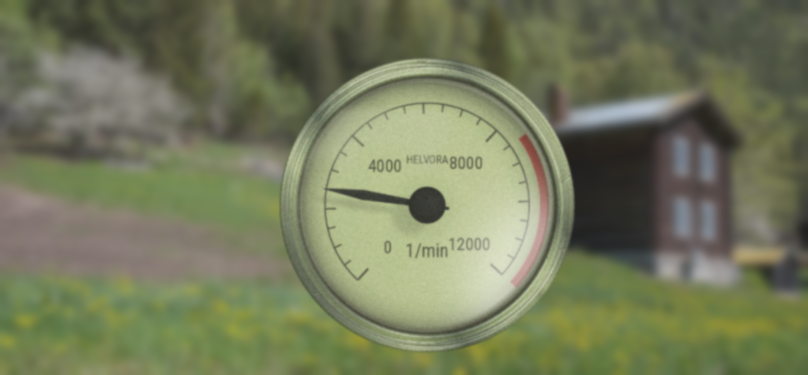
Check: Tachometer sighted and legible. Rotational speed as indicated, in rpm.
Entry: 2500 rpm
